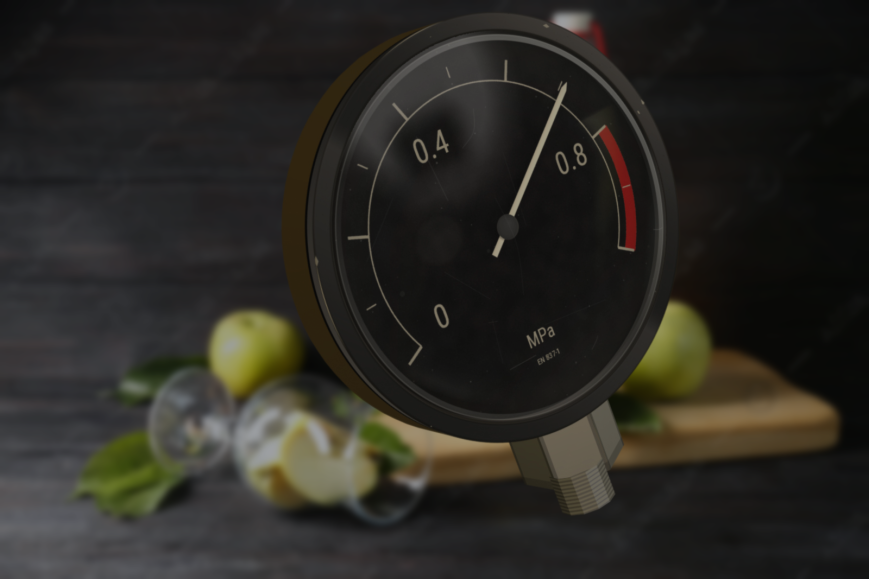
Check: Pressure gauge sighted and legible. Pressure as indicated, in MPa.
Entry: 0.7 MPa
